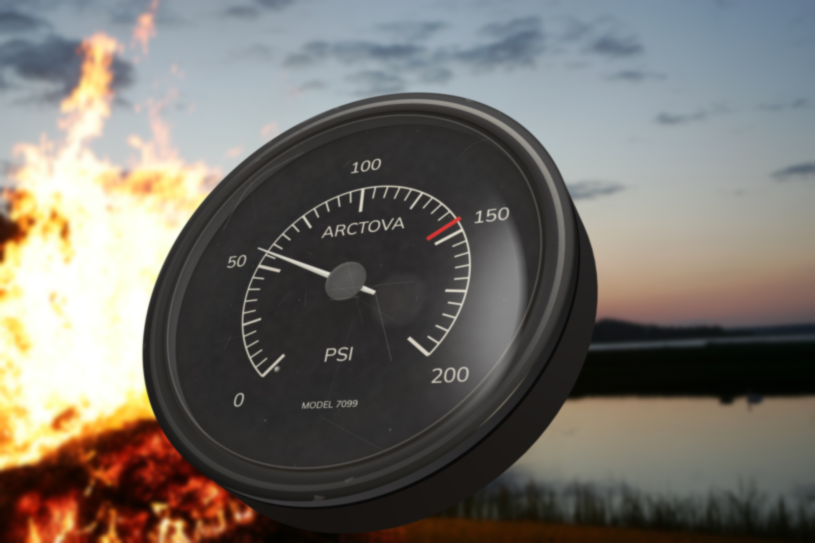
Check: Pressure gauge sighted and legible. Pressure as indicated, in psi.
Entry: 55 psi
